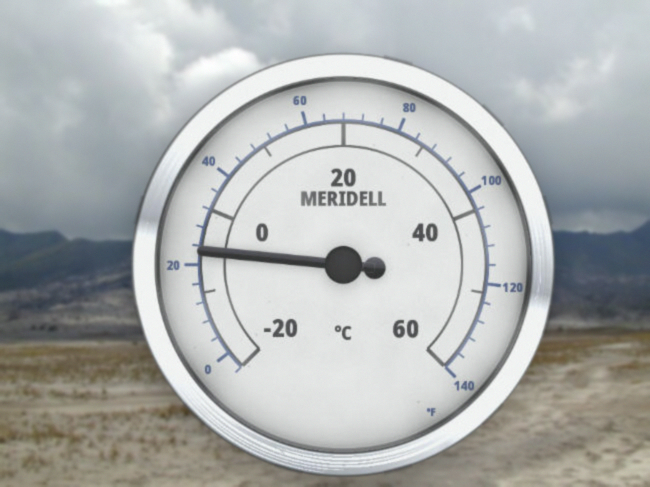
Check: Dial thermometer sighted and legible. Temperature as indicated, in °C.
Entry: -5 °C
